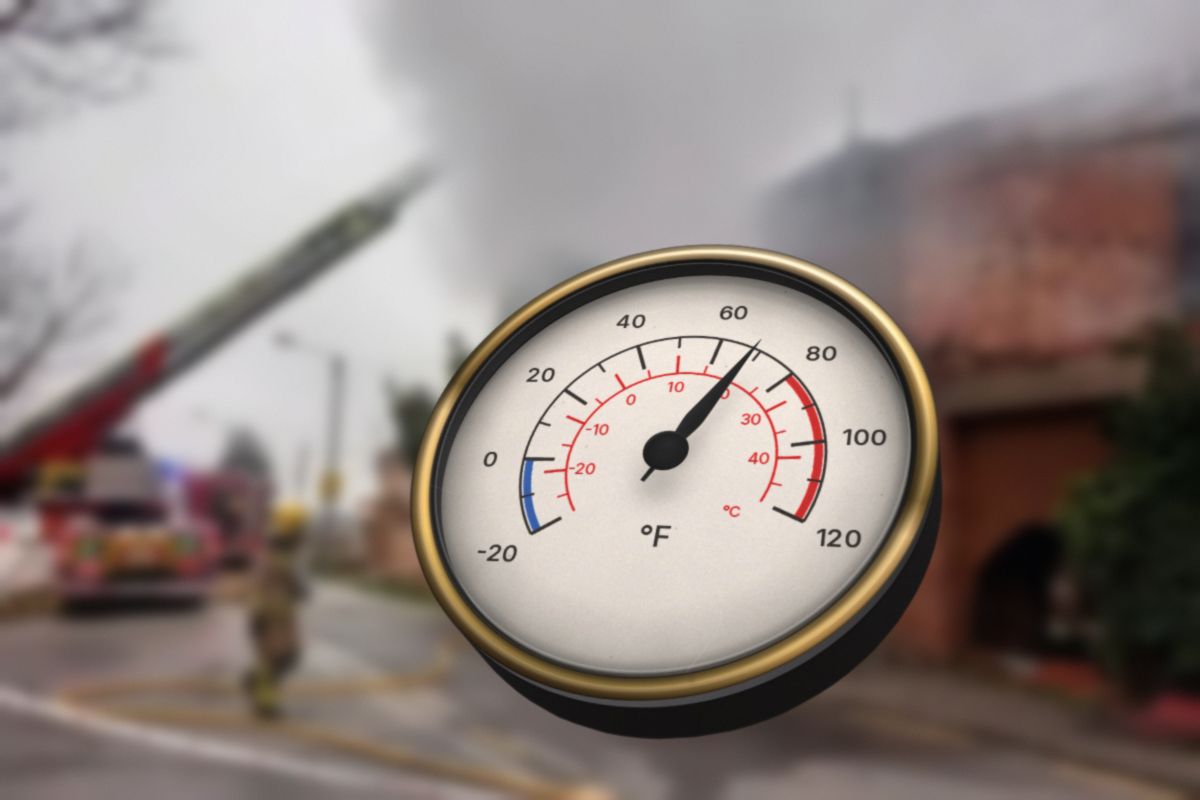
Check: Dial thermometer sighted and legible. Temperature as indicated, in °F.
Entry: 70 °F
